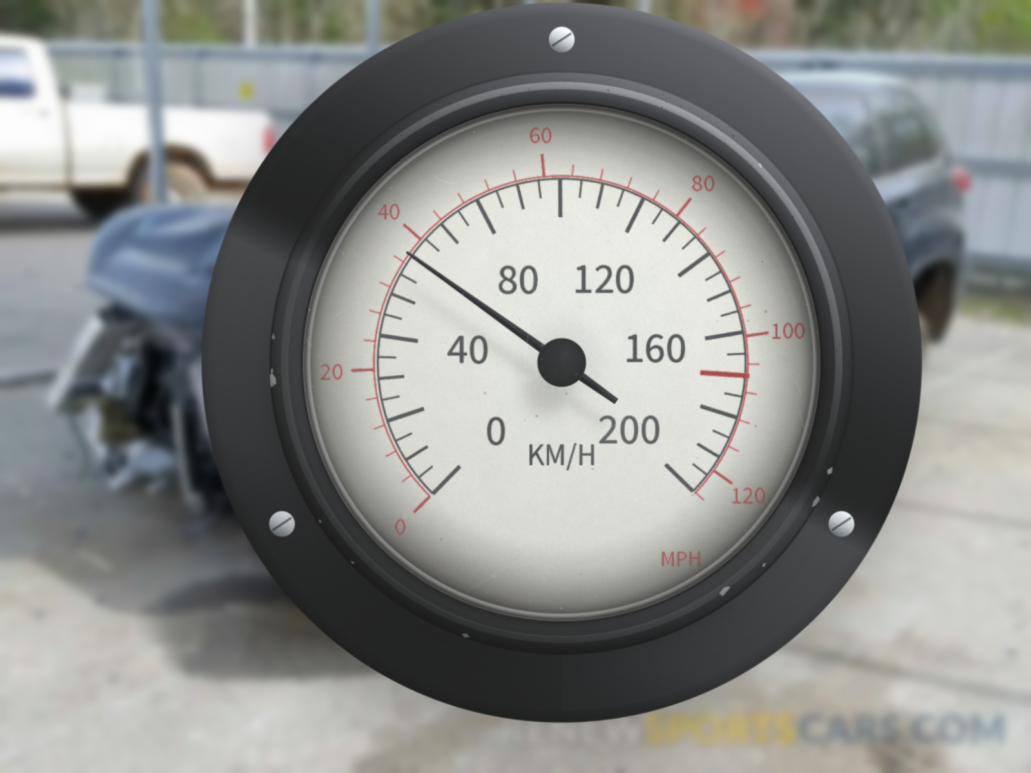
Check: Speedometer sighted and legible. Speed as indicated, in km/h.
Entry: 60 km/h
